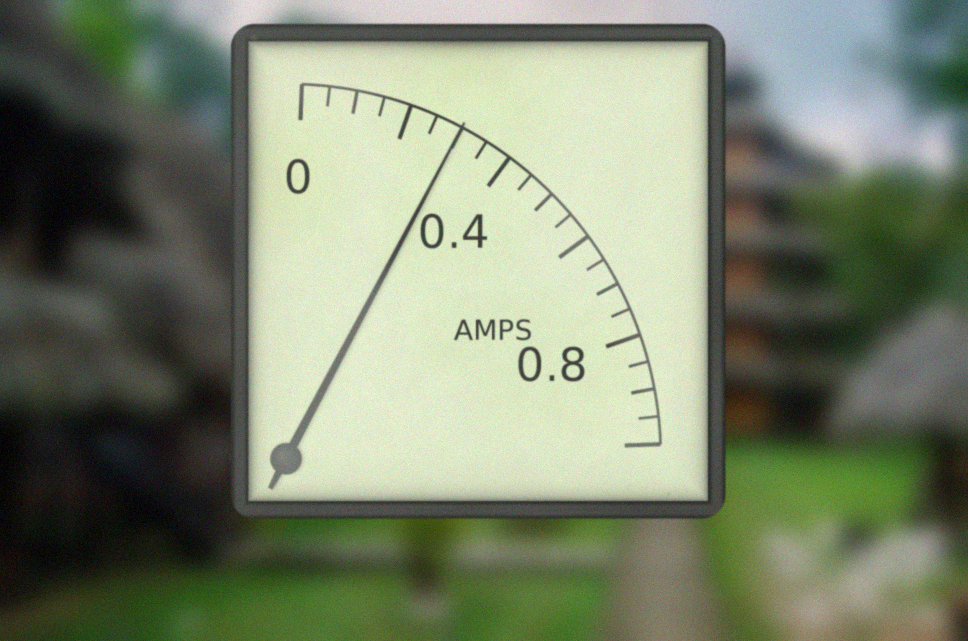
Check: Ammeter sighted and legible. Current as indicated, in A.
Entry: 0.3 A
